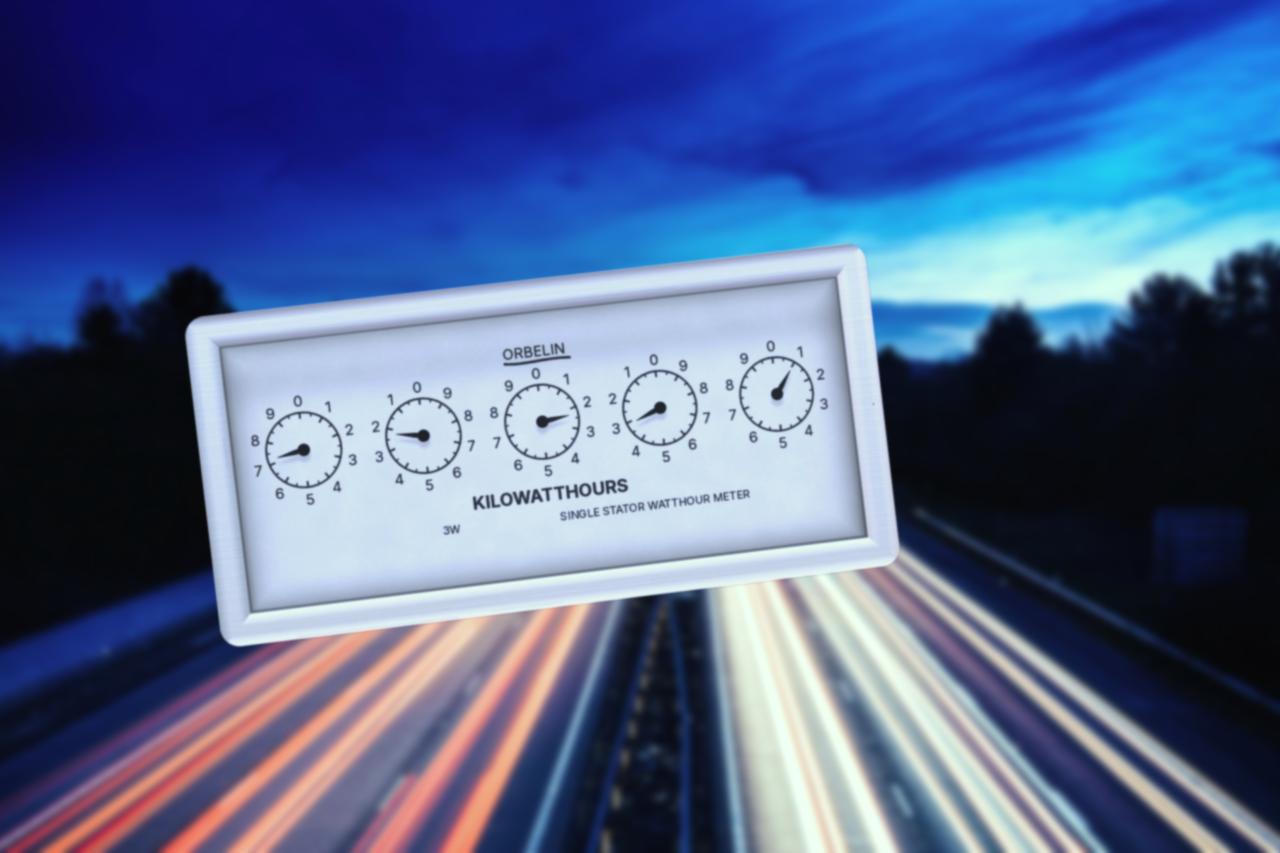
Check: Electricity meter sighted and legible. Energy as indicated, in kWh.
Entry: 72231 kWh
